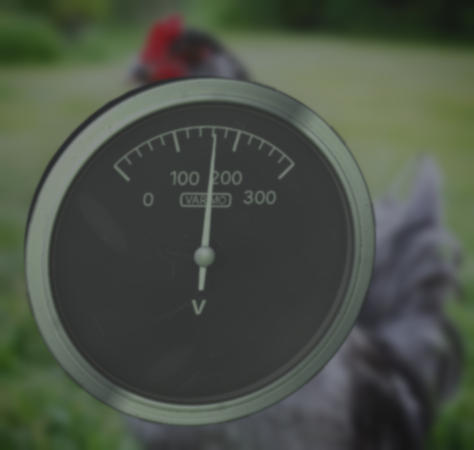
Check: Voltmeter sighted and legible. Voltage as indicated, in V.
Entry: 160 V
